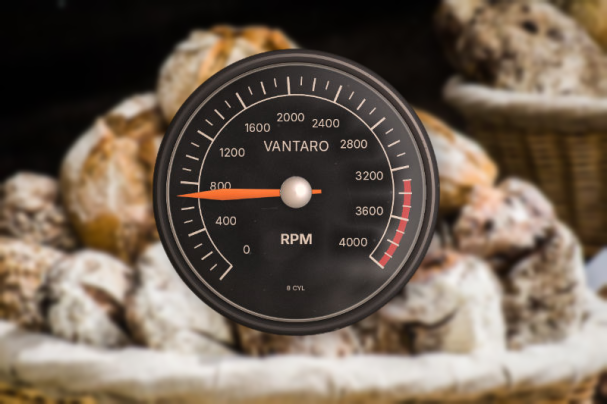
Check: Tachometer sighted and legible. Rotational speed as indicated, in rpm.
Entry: 700 rpm
